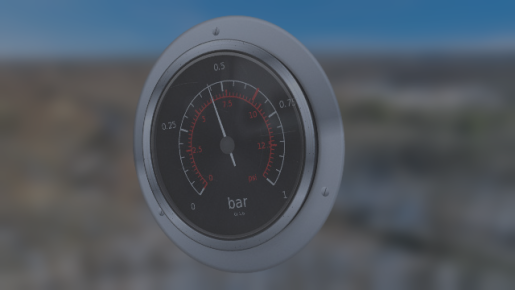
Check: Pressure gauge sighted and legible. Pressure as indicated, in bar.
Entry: 0.45 bar
